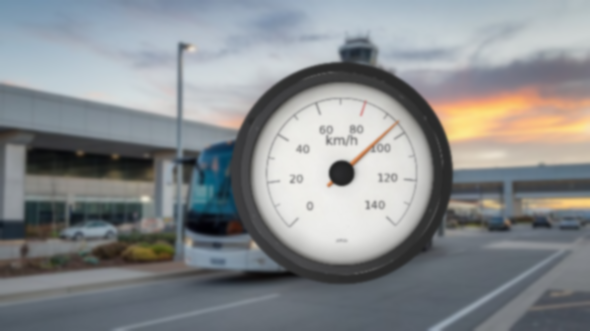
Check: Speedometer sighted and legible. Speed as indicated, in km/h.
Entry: 95 km/h
